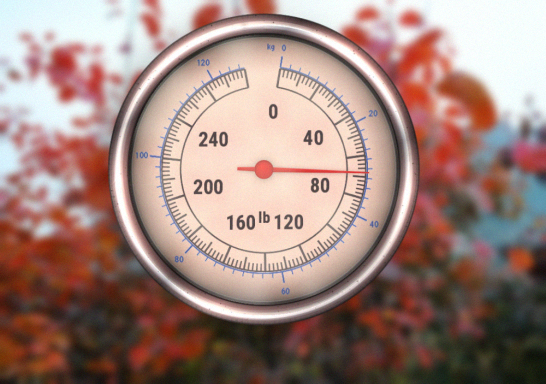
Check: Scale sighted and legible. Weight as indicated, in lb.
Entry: 68 lb
